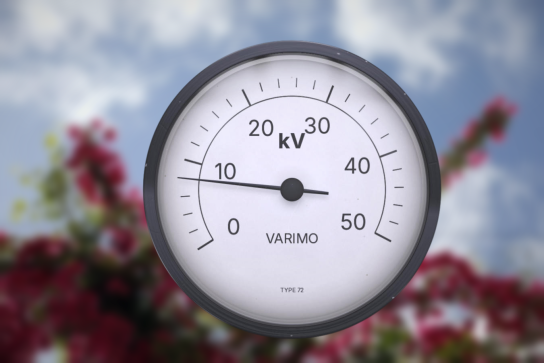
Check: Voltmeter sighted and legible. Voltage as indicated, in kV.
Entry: 8 kV
